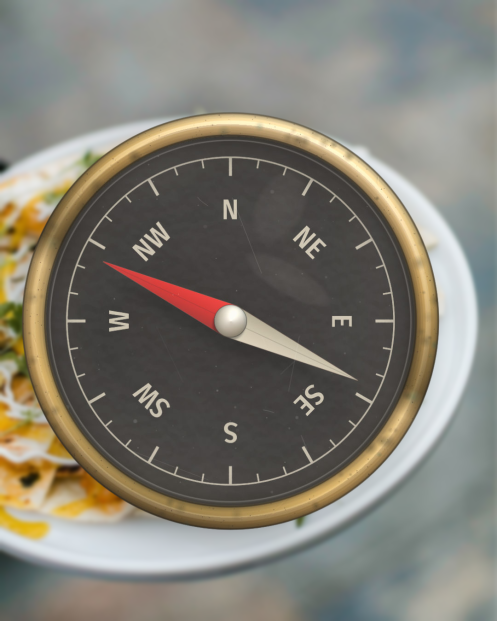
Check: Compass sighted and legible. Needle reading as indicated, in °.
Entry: 295 °
